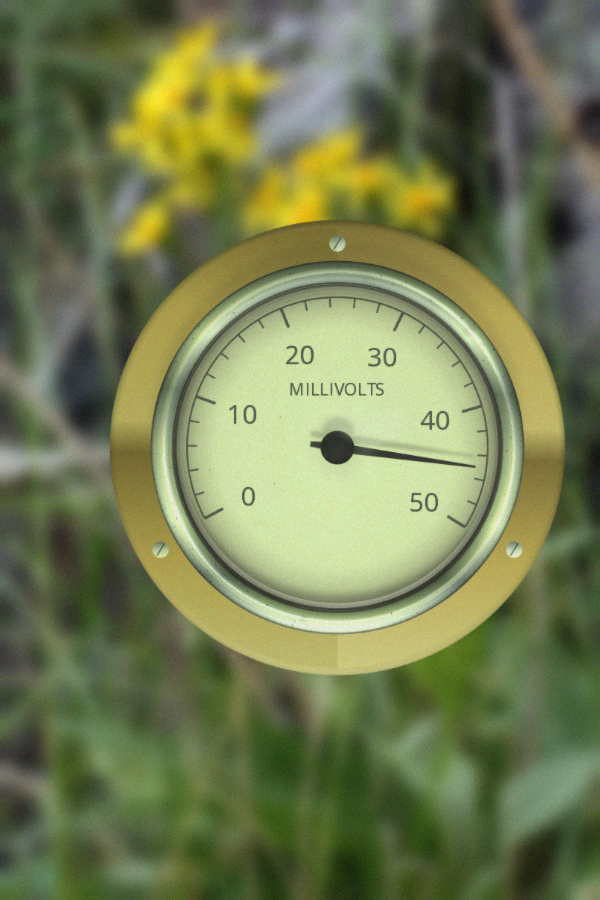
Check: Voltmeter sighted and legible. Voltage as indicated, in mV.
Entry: 45 mV
